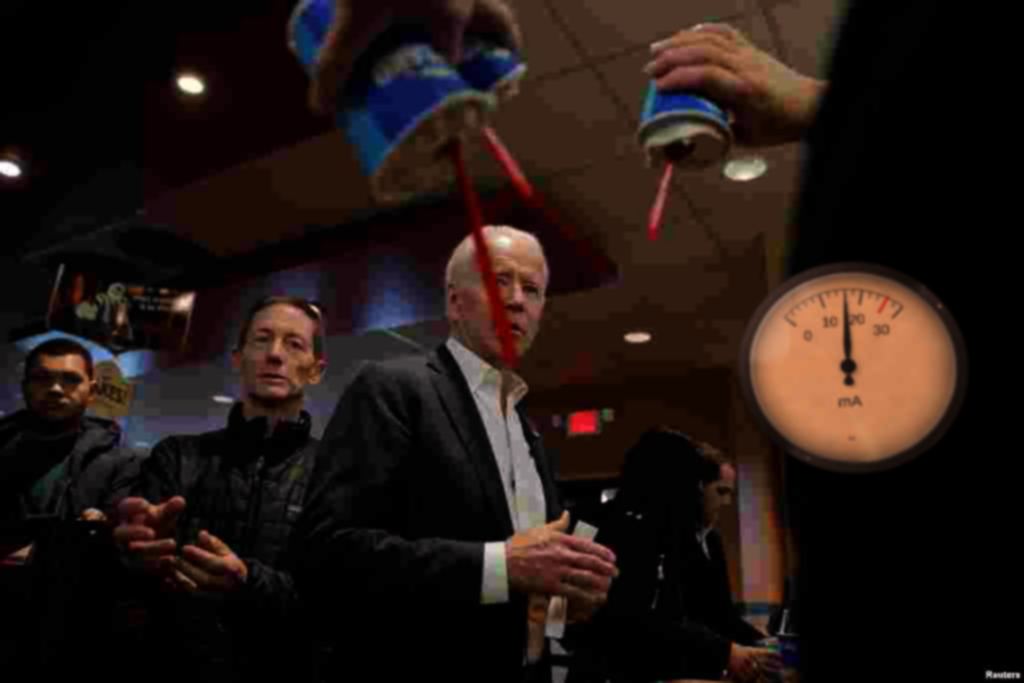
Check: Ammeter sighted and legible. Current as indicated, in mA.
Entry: 16 mA
